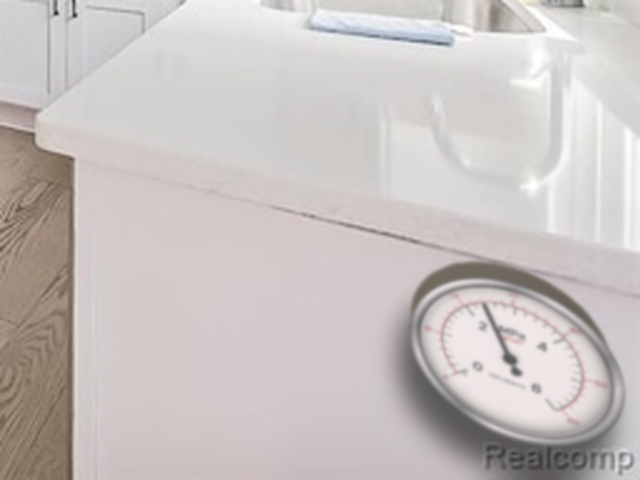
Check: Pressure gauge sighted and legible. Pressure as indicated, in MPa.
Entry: 2.4 MPa
